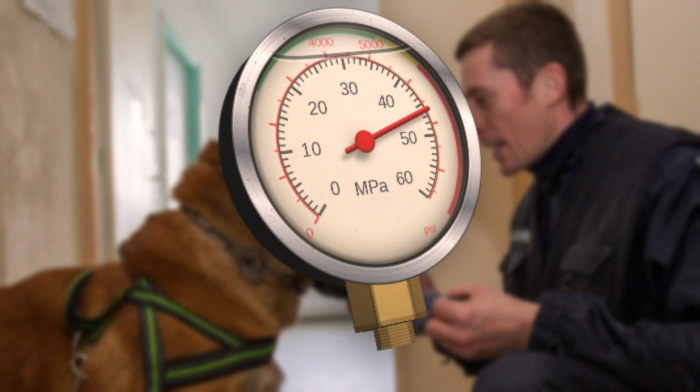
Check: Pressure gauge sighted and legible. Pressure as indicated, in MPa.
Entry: 46 MPa
